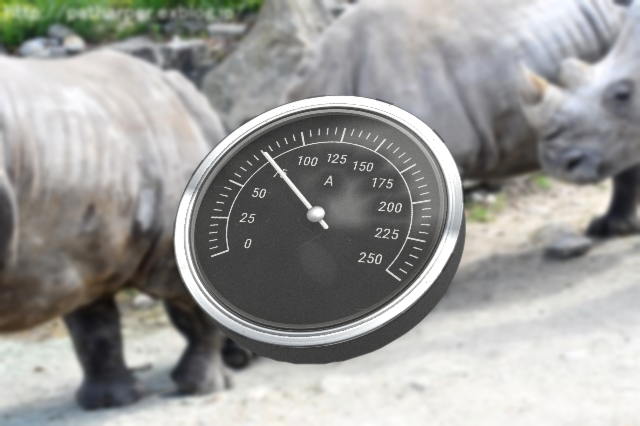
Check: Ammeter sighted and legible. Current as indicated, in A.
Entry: 75 A
